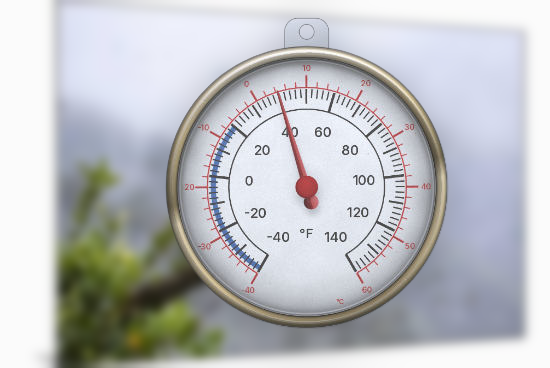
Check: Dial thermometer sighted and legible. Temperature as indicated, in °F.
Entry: 40 °F
